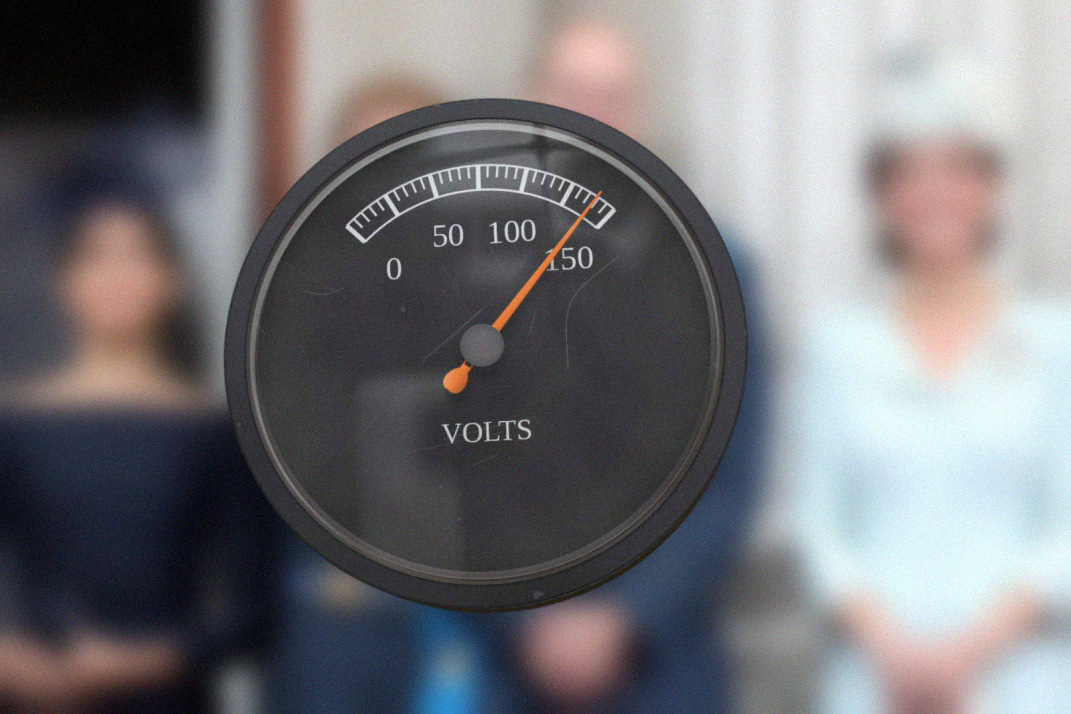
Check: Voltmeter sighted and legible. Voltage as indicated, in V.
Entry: 140 V
